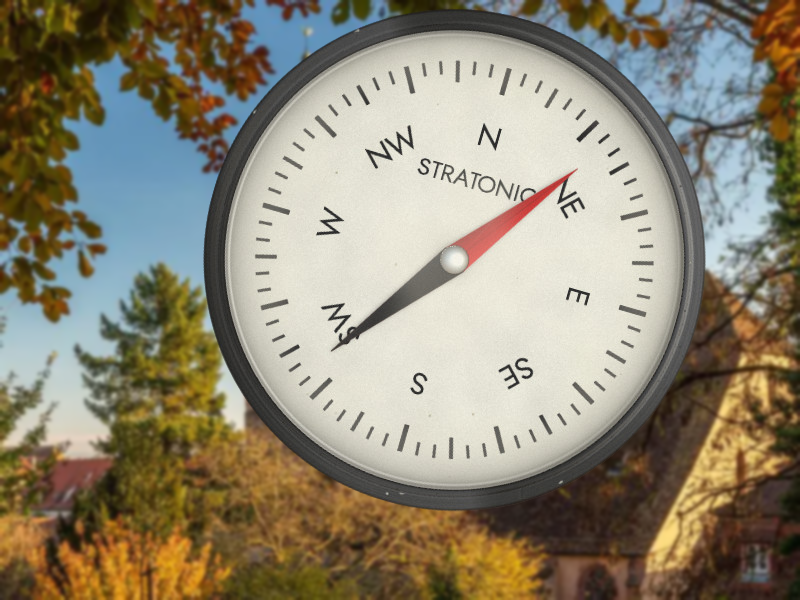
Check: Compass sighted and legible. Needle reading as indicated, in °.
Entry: 37.5 °
